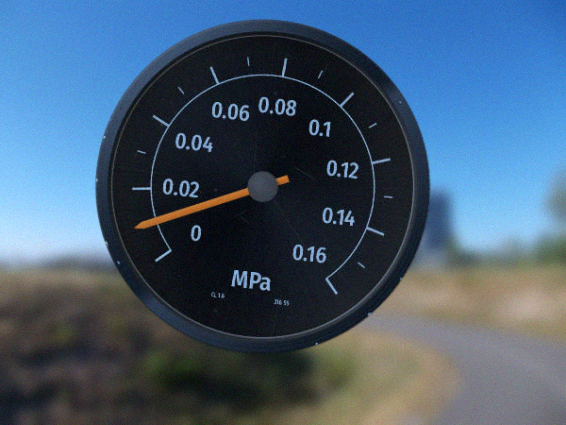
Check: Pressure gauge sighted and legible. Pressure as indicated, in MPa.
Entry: 0.01 MPa
